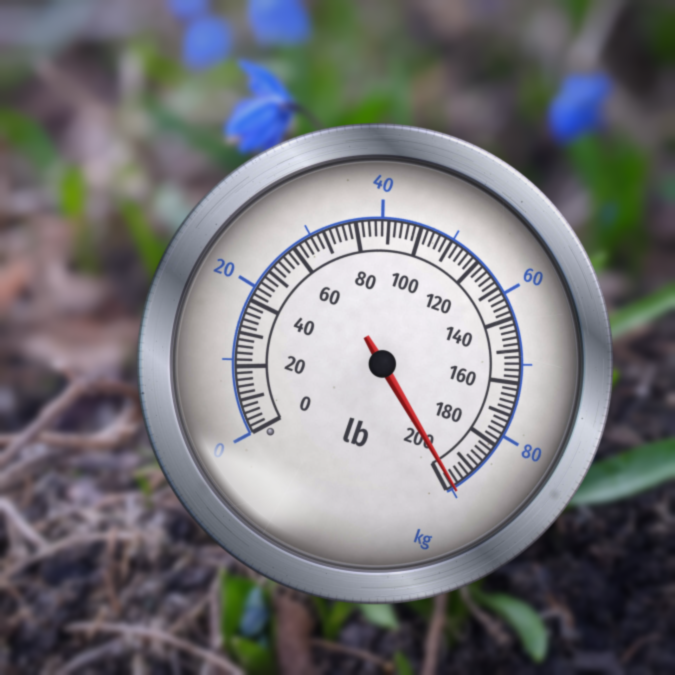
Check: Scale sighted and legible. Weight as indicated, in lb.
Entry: 198 lb
